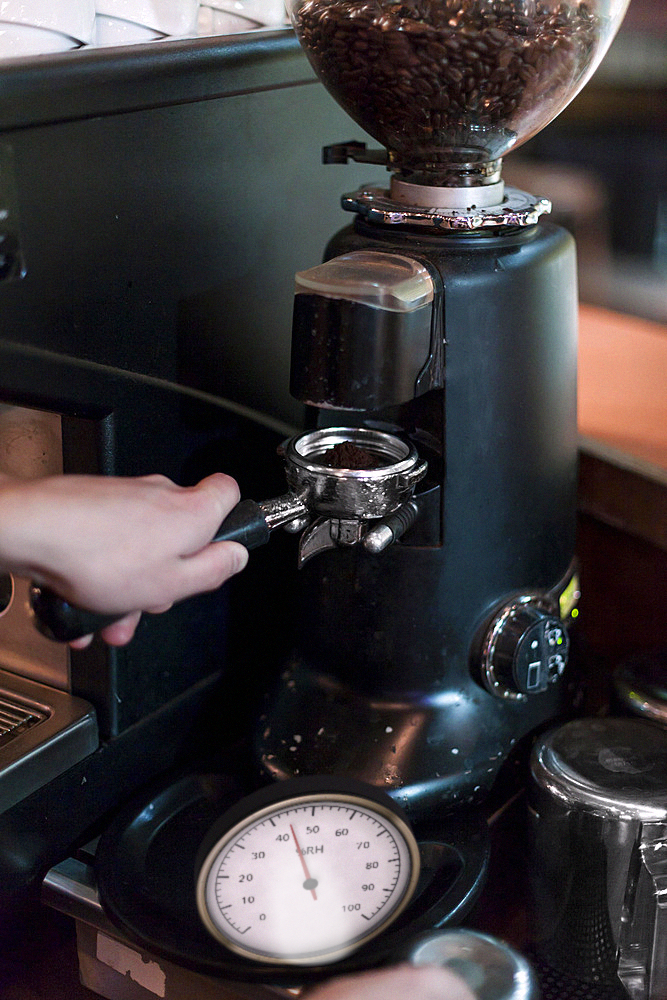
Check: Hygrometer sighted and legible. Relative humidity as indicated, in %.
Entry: 44 %
